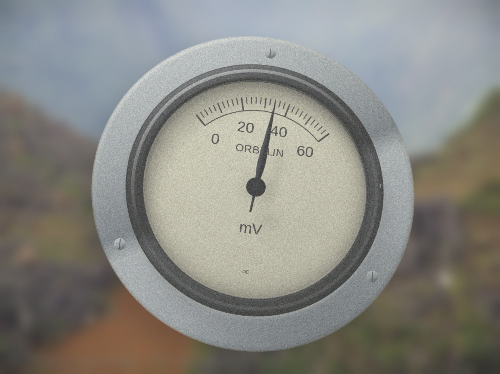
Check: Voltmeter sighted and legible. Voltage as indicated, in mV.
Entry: 34 mV
